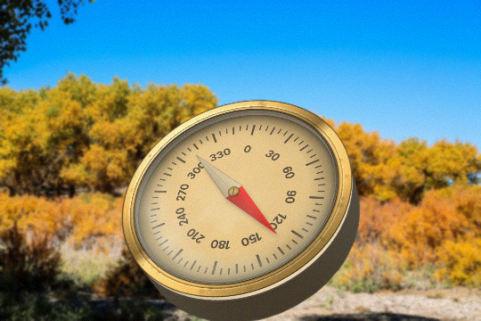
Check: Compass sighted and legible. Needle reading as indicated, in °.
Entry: 130 °
